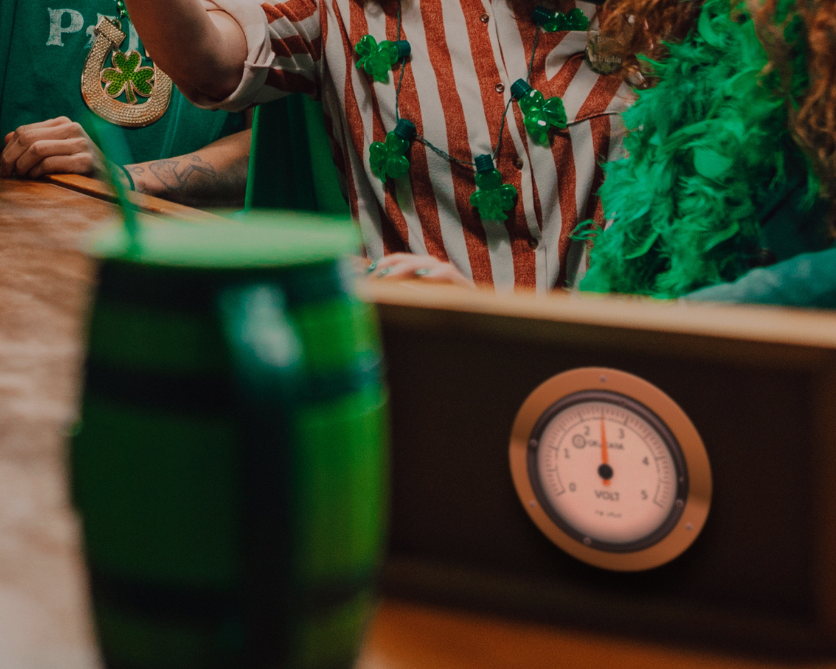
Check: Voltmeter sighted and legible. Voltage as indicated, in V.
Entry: 2.5 V
